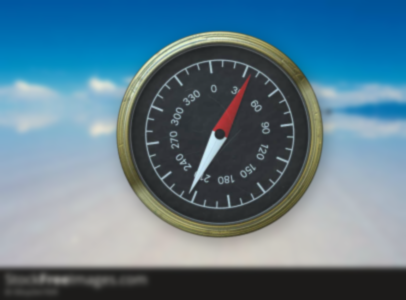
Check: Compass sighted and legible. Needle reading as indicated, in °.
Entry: 35 °
